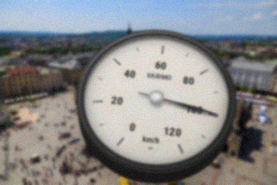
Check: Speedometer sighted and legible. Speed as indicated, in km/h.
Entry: 100 km/h
